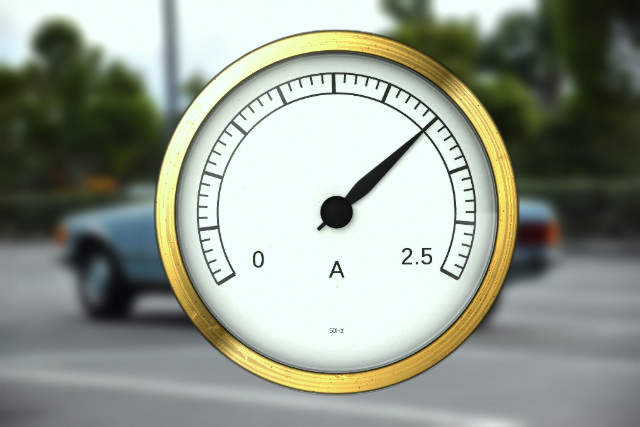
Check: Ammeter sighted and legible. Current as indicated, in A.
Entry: 1.75 A
